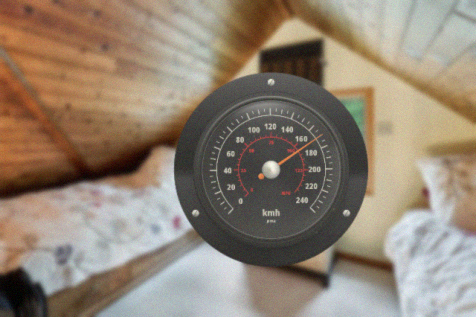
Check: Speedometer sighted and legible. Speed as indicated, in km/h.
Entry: 170 km/h
